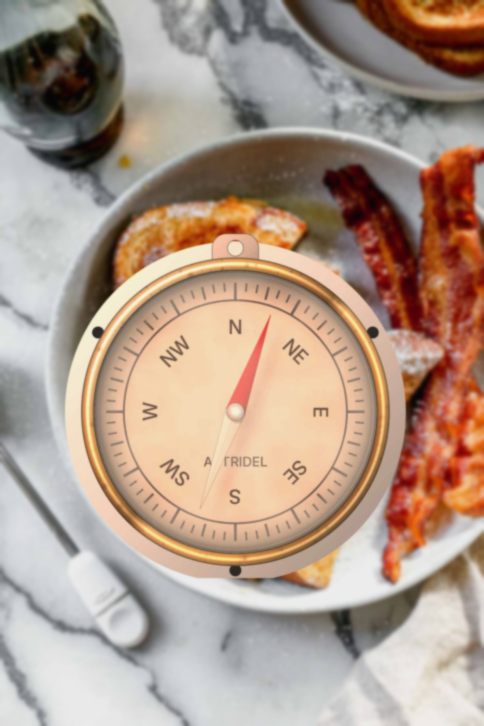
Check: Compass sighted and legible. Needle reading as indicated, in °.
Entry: 20 °
